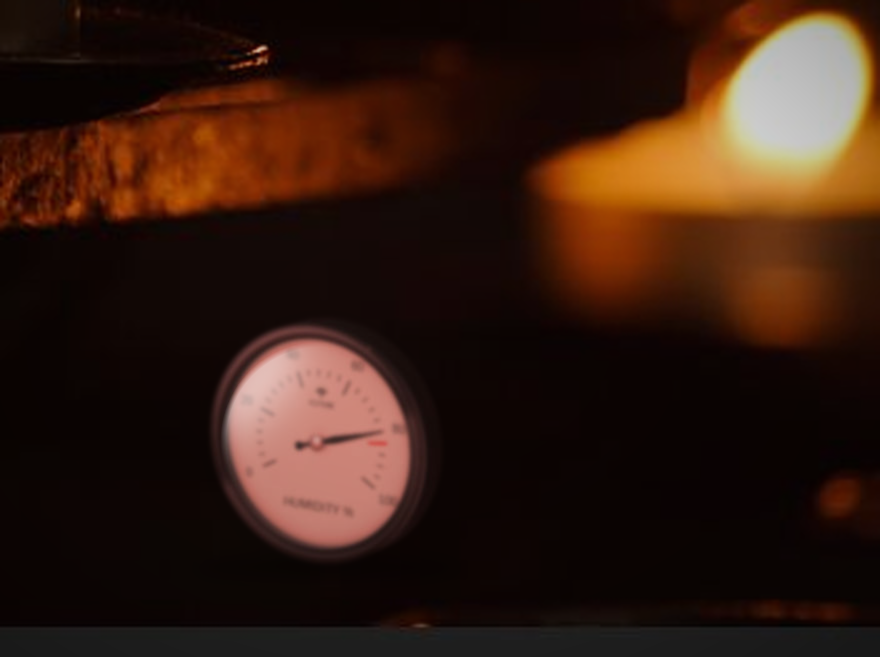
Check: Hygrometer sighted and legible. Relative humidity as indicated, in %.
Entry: 80 %
